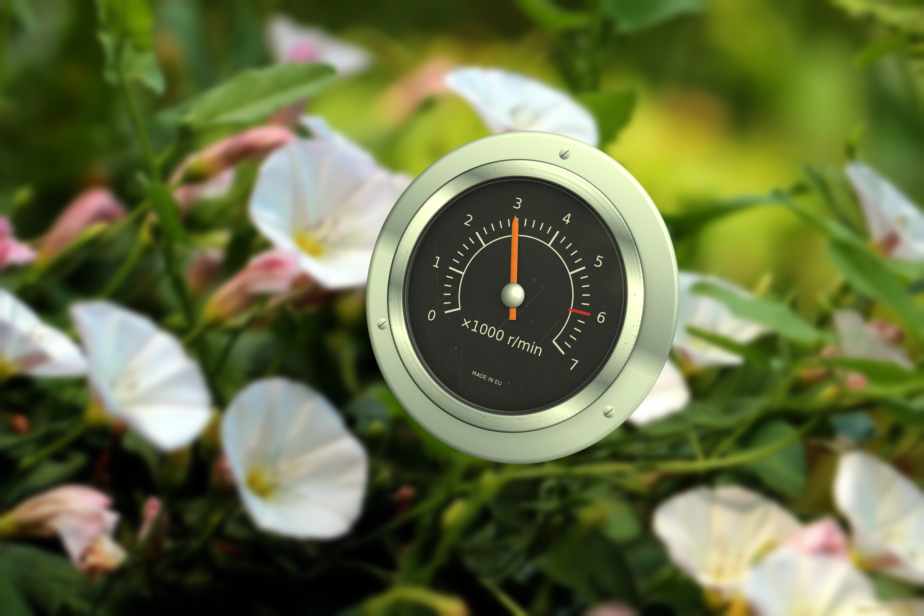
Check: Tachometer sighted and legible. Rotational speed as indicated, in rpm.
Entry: 3000 rpm
